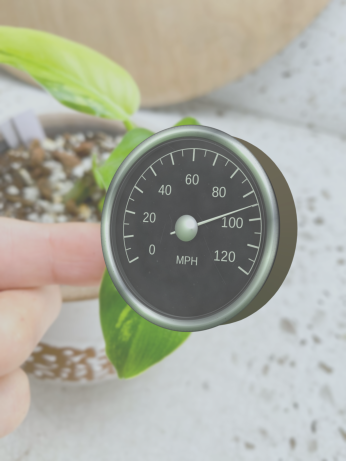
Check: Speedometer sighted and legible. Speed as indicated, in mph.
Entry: 95 mph
